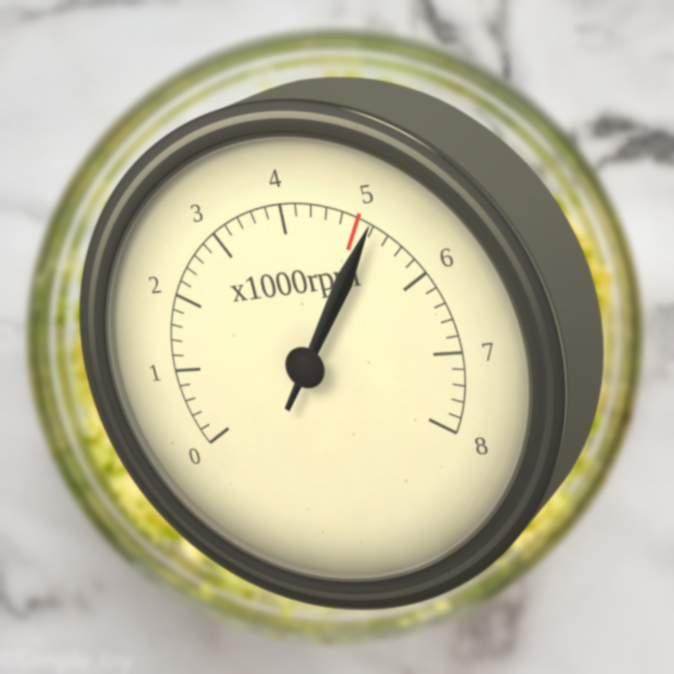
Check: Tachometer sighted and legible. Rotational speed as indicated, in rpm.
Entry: 5200 rpm
